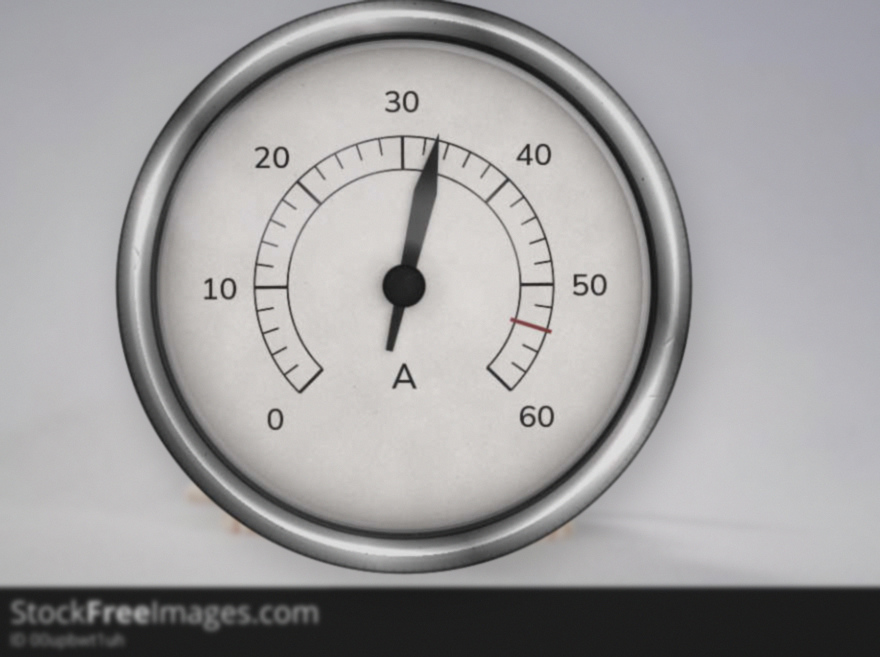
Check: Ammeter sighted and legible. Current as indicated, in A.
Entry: 33 A
